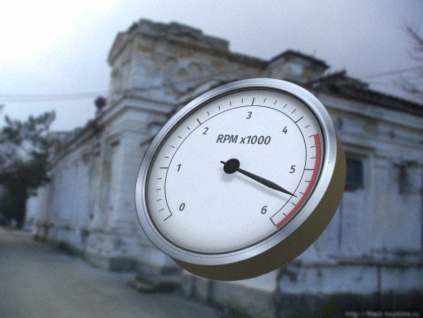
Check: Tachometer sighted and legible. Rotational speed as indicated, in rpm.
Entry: 5500 rpm
